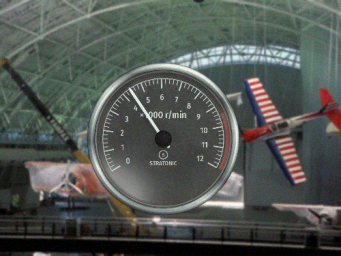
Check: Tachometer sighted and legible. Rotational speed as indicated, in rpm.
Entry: 4400 rpm
